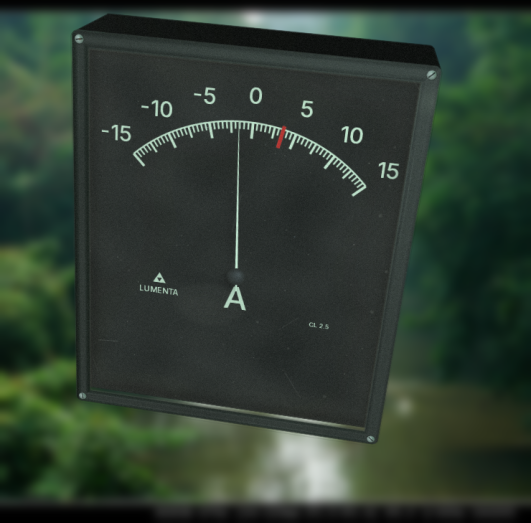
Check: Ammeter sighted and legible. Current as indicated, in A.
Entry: -1.5 A
